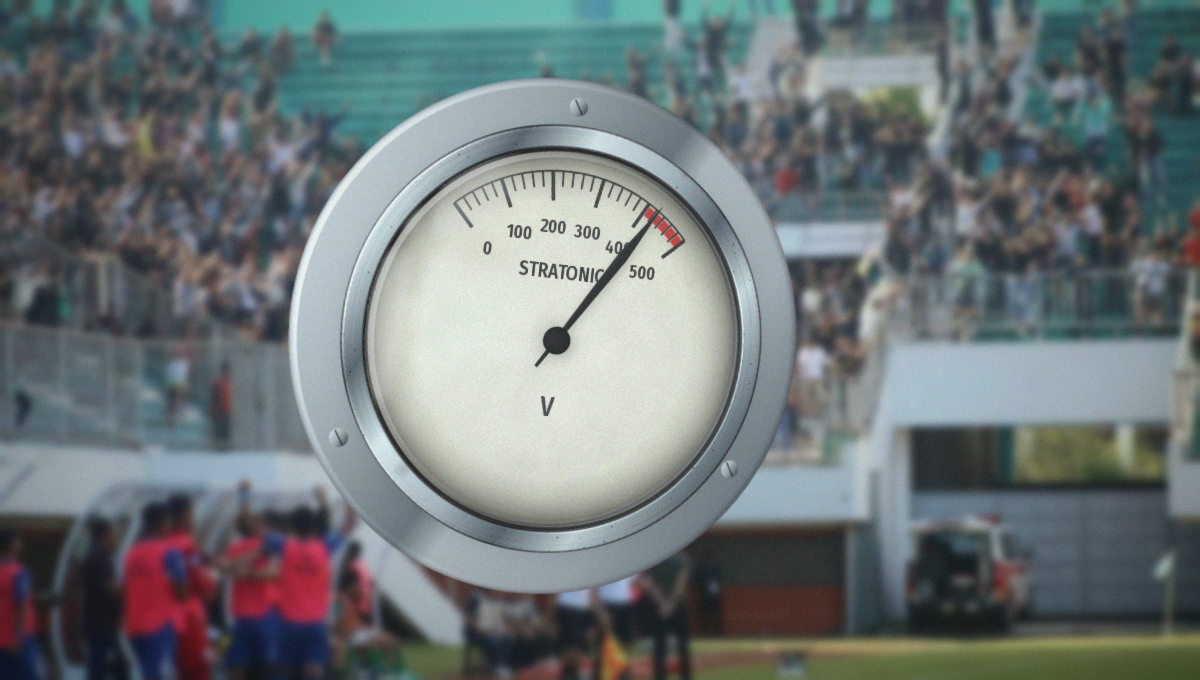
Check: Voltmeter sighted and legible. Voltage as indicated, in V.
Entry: 420 V
